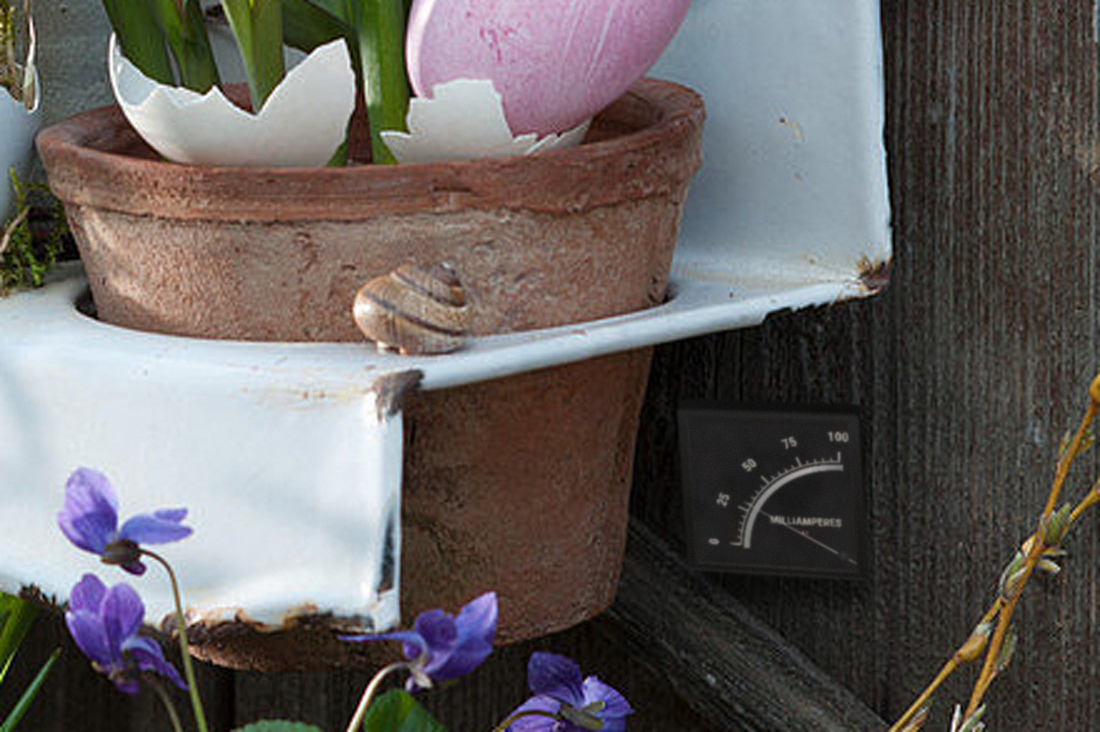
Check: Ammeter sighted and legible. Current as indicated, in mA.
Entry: 30 mA
